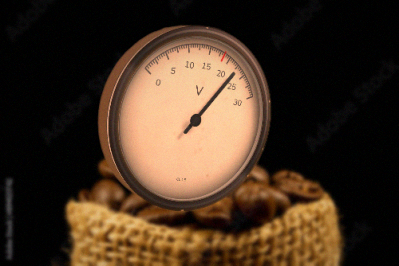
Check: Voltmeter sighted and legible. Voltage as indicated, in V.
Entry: 22.5 V
